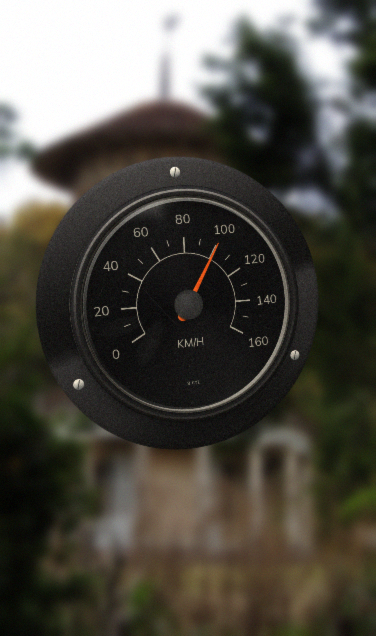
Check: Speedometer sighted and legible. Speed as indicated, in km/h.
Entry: 100 km/h
